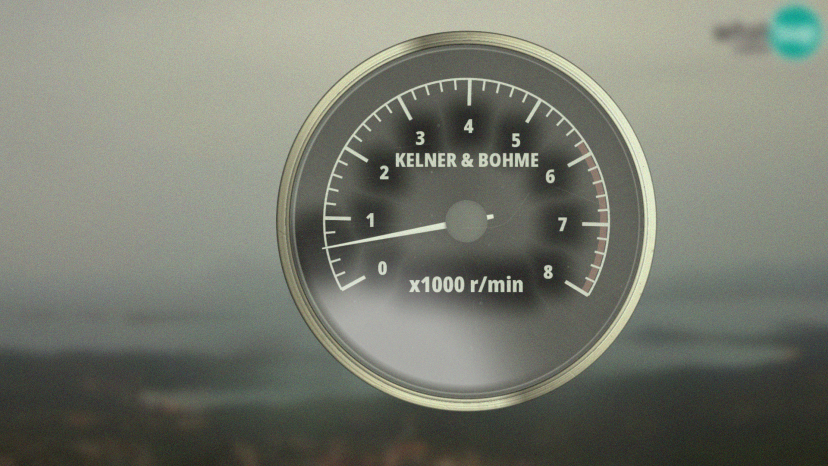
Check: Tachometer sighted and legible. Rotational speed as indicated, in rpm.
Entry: 600 rpm
